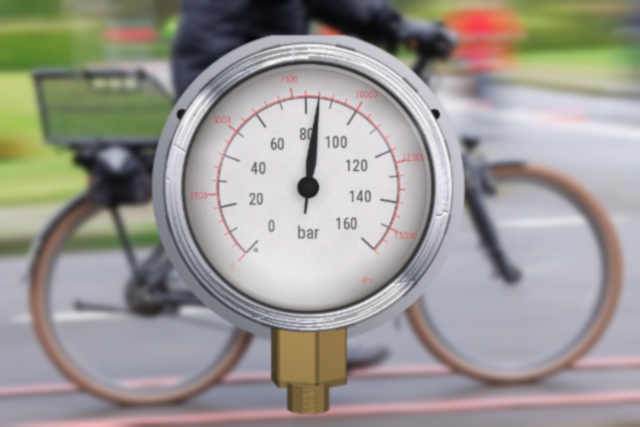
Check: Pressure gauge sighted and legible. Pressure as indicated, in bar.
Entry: 85 bar
